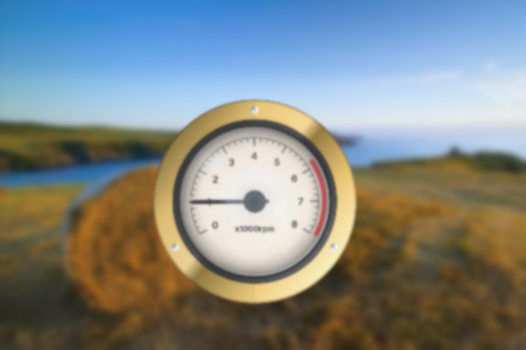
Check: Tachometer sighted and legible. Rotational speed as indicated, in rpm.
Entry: 1000 rpm
